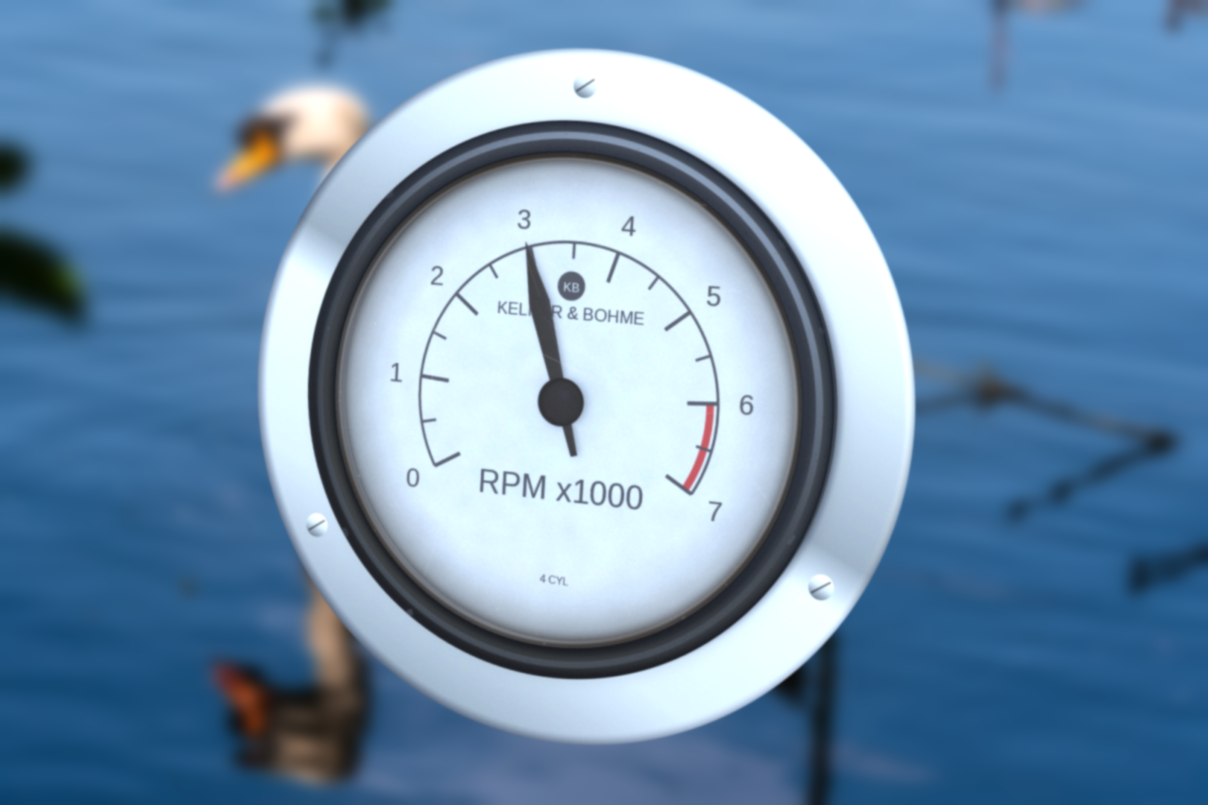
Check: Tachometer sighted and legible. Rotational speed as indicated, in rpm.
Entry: 3000 rpm
